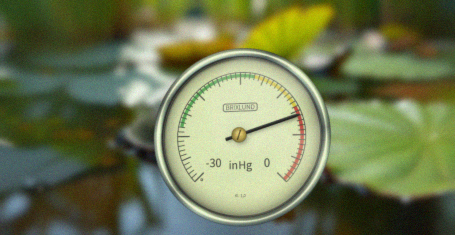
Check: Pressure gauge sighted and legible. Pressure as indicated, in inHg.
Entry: -7 inHg
